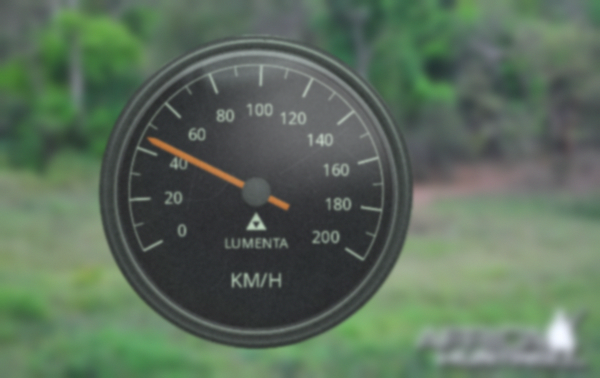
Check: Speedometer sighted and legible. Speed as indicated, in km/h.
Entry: 45 km/h
